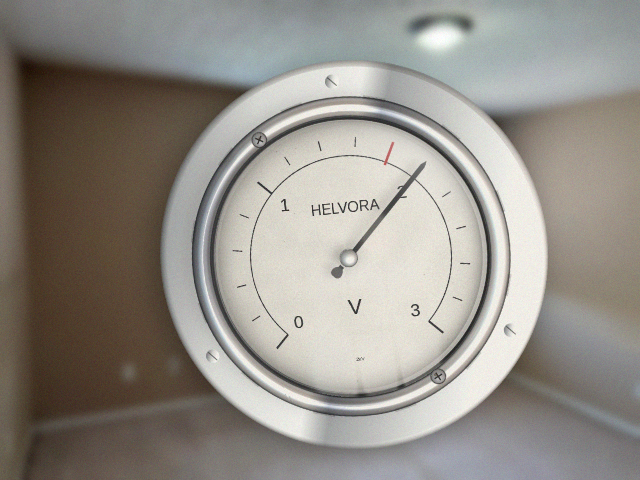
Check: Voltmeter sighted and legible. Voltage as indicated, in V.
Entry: 2 V
